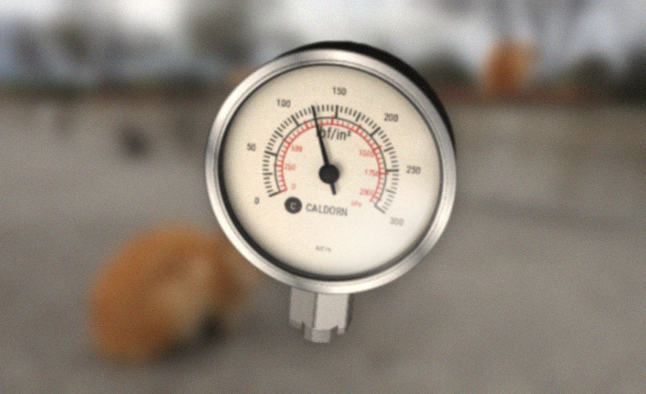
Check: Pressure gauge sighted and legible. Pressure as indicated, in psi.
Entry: 125 psi
